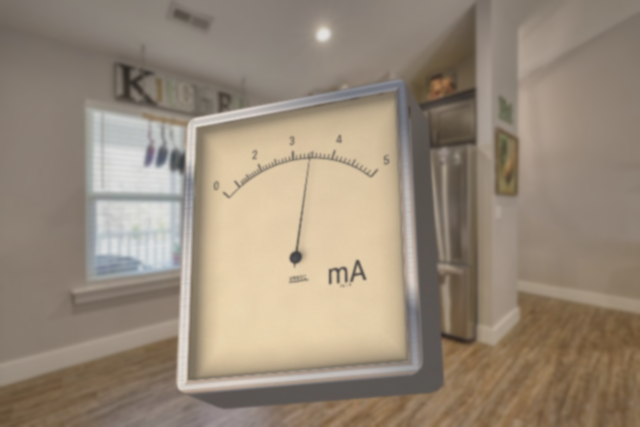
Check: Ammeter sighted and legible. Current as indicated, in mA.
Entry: 3.5 mA
